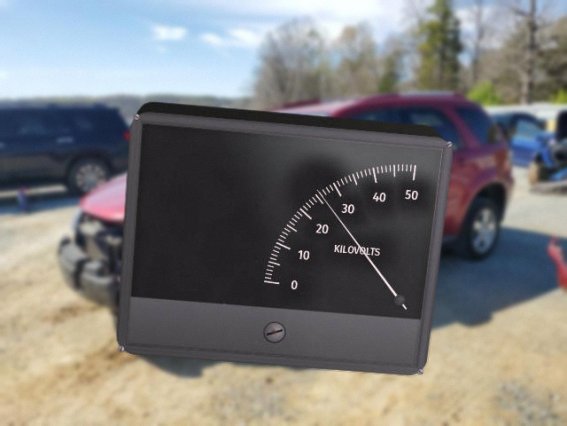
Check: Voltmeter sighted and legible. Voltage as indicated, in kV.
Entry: 26 kV
